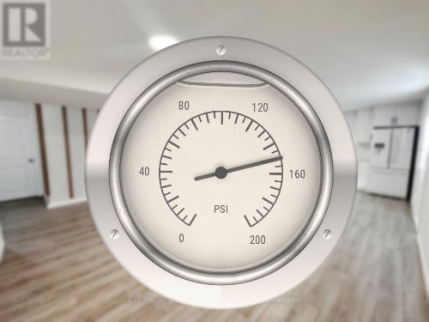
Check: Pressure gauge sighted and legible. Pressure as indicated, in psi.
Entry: 150 psi
